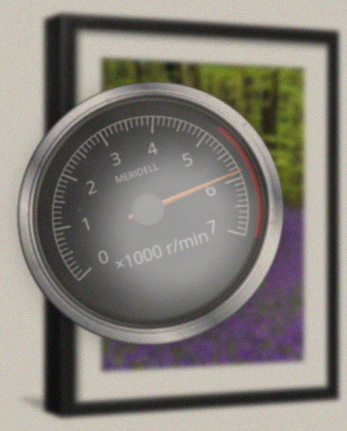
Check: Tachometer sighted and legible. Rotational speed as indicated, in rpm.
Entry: 5900 rpm
